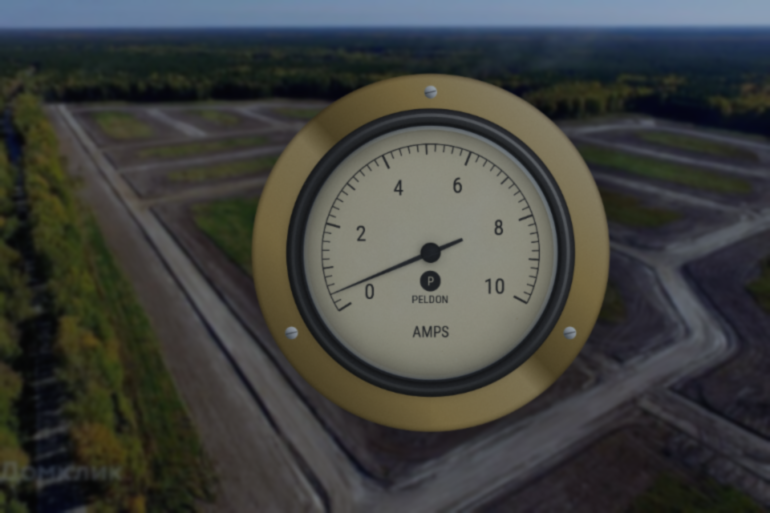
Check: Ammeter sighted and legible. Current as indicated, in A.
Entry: 0.4 A
